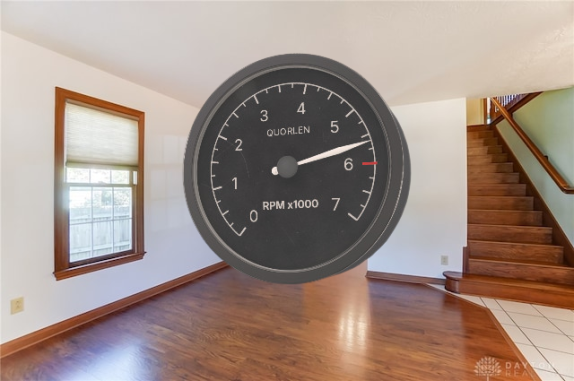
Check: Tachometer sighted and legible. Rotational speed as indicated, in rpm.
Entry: 5625 rpm
